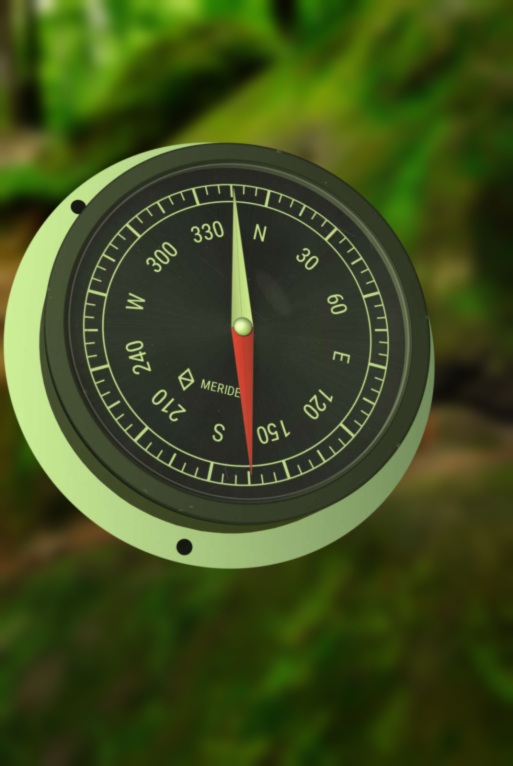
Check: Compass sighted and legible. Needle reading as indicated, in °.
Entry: 165 °
